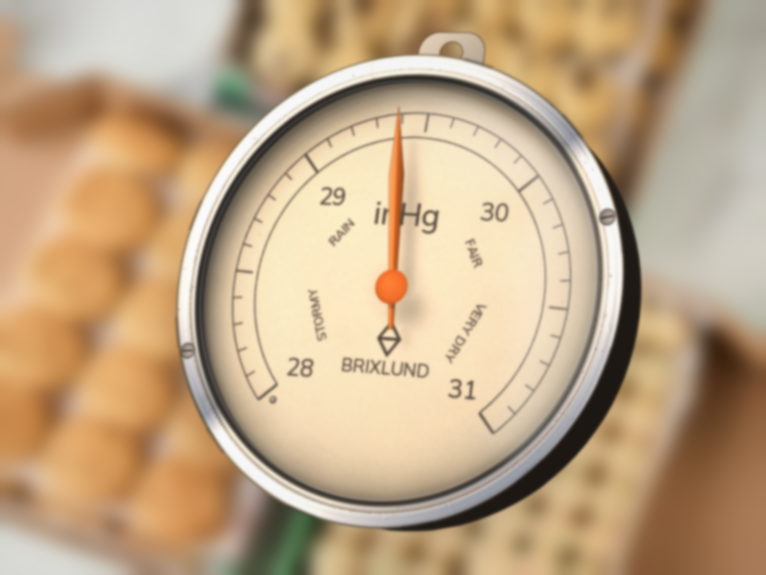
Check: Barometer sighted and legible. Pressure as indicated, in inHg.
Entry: 29.4 inHg
